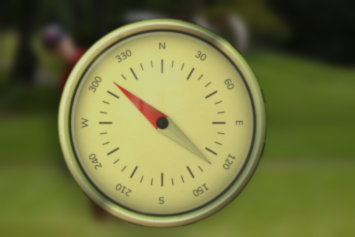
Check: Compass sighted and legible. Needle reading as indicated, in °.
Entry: 310 °
